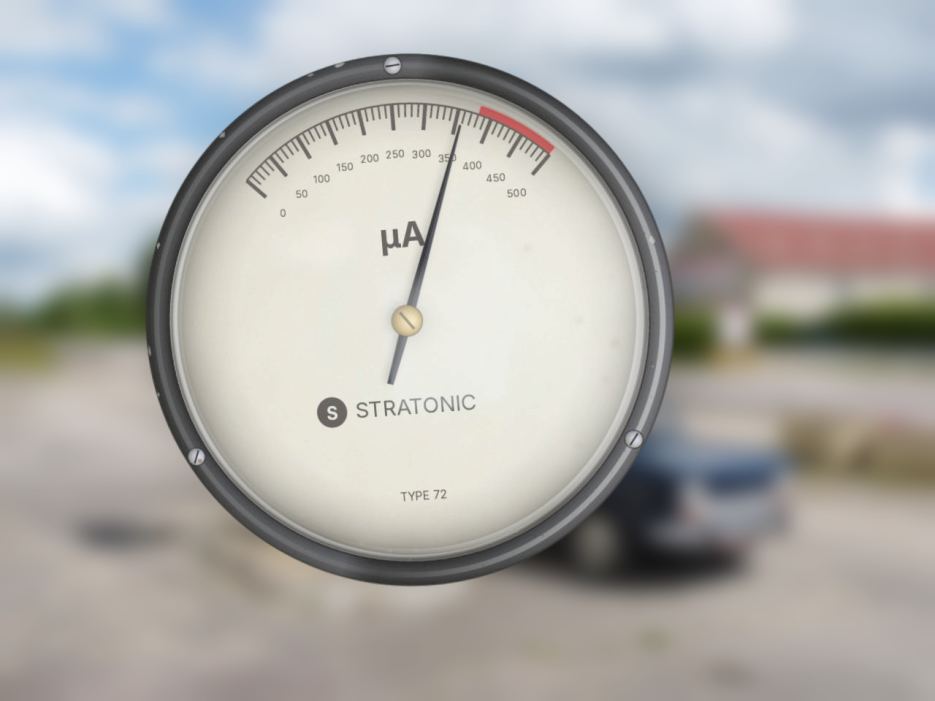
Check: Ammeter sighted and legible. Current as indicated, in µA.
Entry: 360 µA
